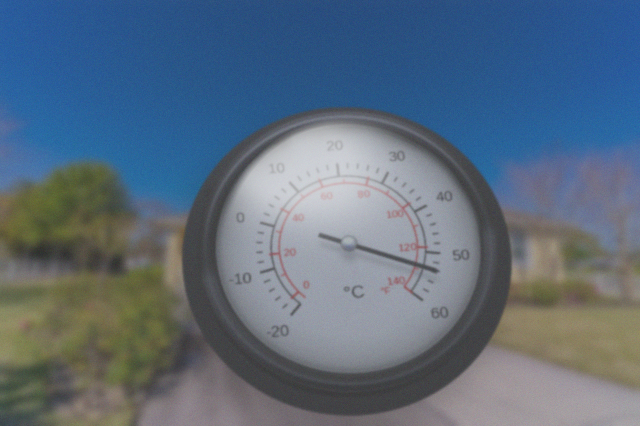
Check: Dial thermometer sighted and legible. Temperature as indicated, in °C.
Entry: 54 °C
